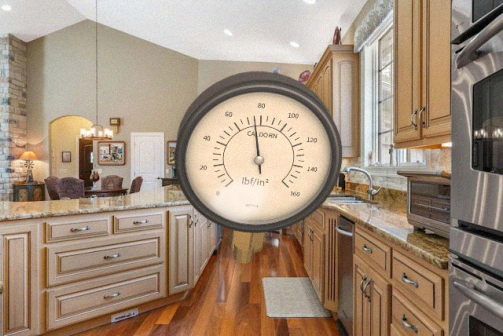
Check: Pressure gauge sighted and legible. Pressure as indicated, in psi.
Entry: 75 psi
